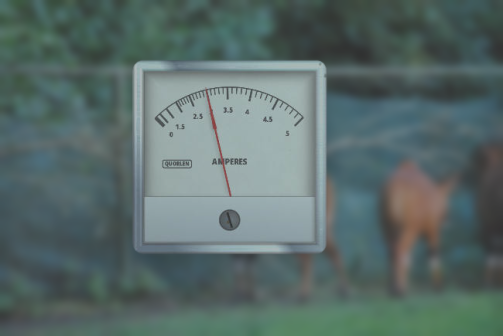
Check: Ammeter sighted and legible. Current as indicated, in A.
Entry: 3 A
